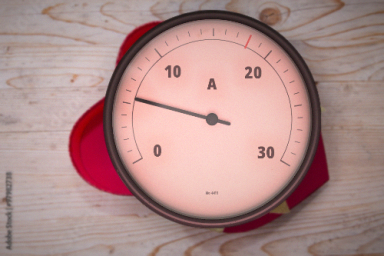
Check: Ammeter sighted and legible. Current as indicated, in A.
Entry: 5.5 A
